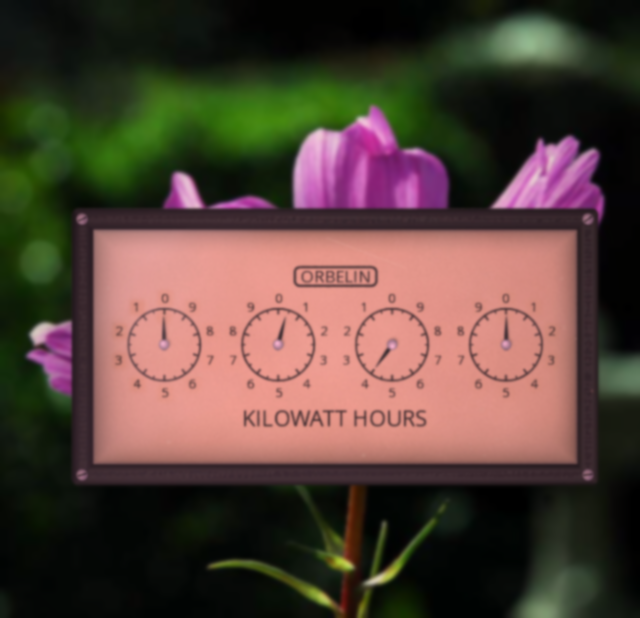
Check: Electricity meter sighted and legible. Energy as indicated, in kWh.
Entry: 40 kWh
